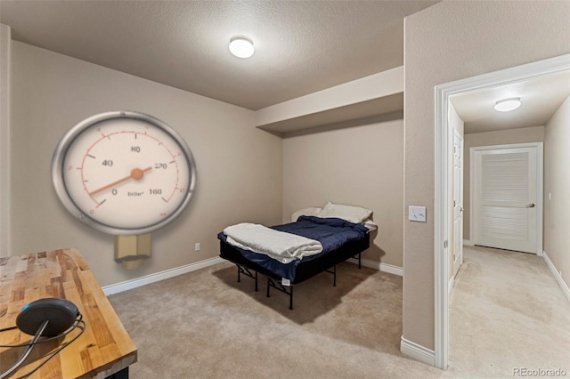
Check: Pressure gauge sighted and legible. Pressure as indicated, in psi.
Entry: 10 psi
